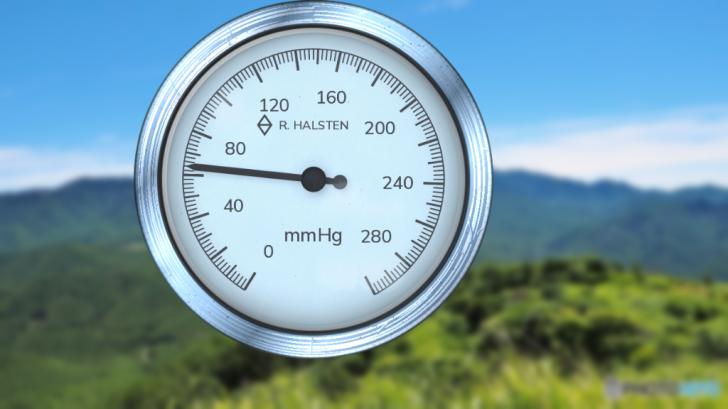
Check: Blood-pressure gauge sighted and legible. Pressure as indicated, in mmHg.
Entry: 64 mmHg
